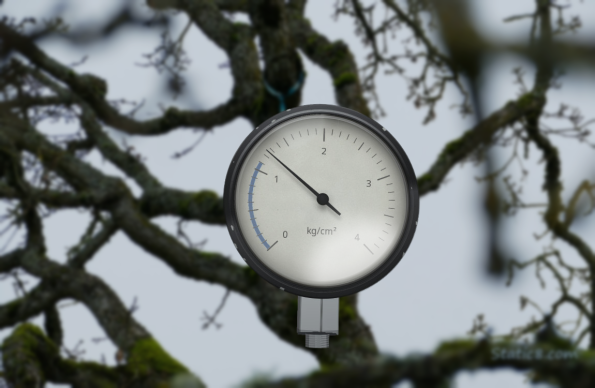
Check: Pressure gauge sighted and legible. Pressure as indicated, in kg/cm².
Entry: 1.25 kg/cm²
